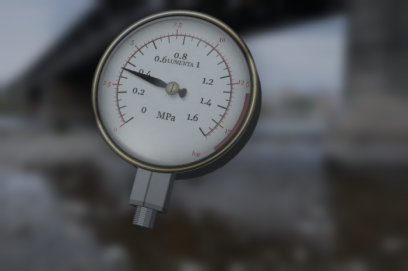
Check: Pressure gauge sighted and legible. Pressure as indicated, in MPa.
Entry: 0.35 MPa
